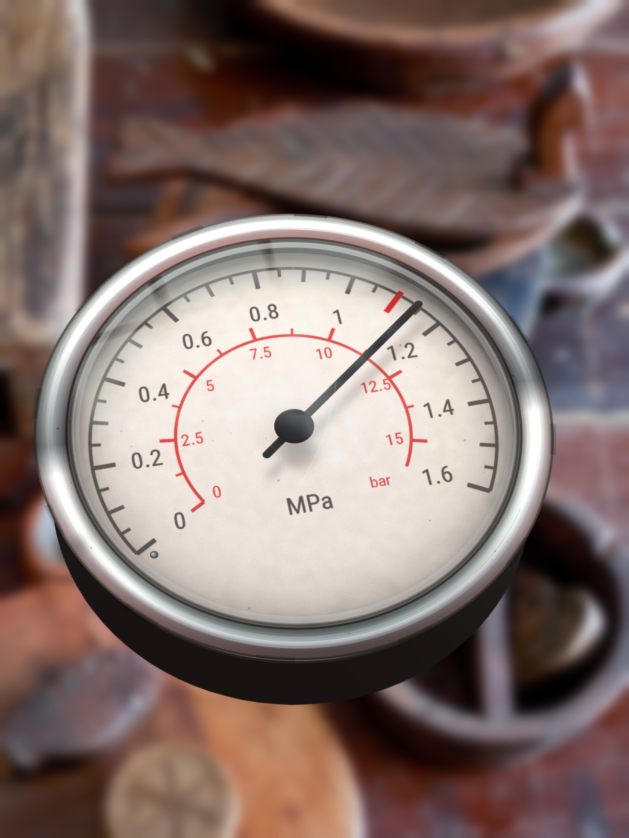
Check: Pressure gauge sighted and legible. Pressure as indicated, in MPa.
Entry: 1.15 MPa
